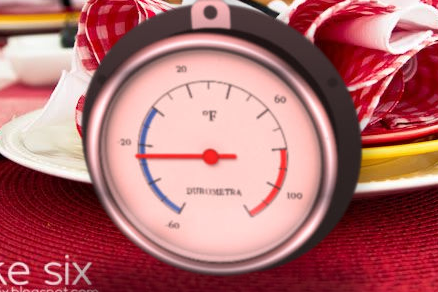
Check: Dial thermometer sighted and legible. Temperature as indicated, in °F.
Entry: -25 °F
